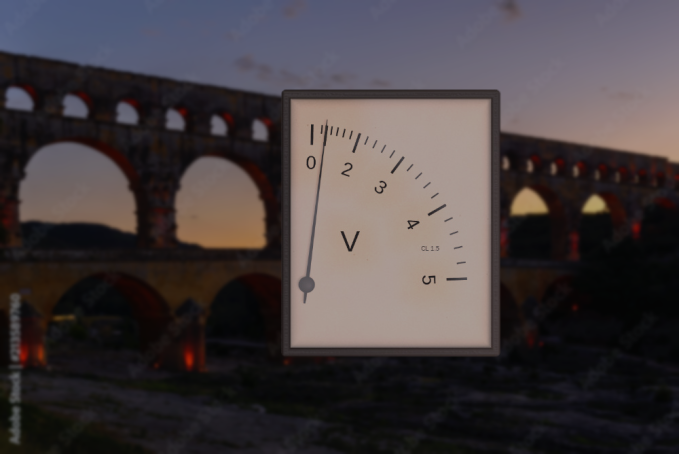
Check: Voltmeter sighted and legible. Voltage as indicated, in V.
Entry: 1 V
